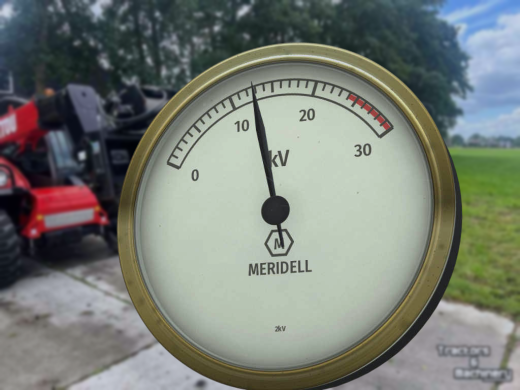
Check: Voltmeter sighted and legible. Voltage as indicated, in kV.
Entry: 13 kV
